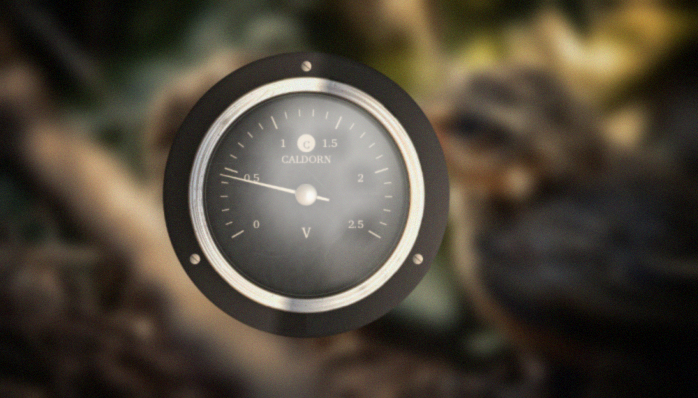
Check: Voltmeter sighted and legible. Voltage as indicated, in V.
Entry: 0.45 V
